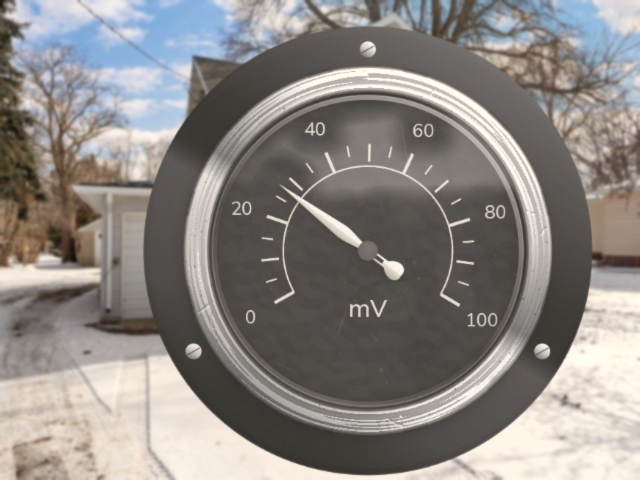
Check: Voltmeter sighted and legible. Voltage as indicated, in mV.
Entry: 27.5 mV
